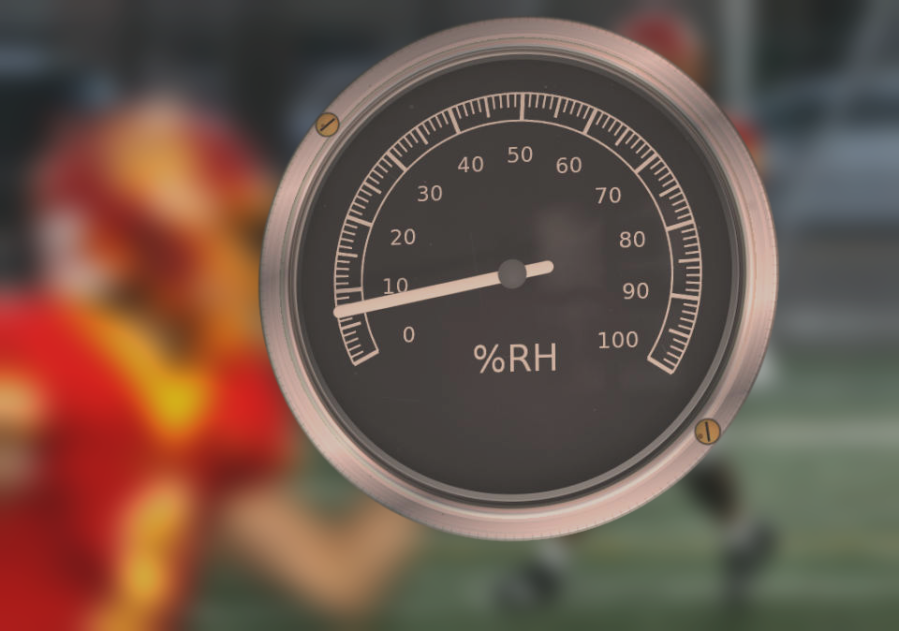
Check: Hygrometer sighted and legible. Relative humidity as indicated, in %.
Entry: 7 %
